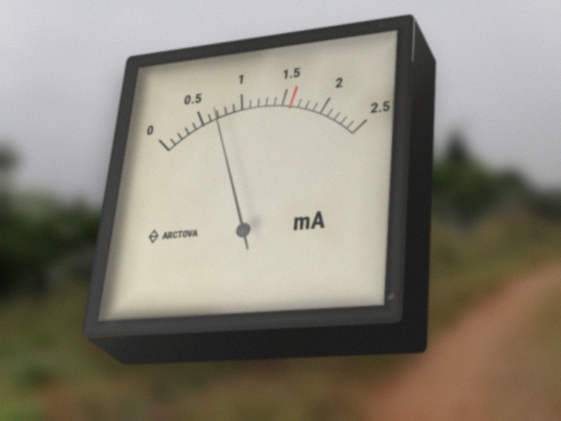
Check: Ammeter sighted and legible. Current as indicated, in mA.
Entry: 0.7 mA
